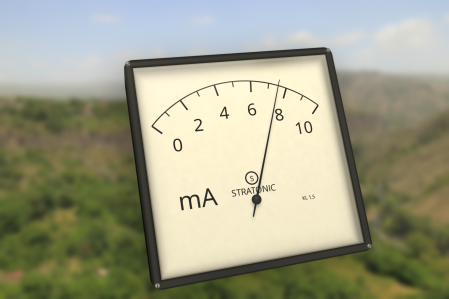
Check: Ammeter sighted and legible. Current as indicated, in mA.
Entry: 7.5 mA
